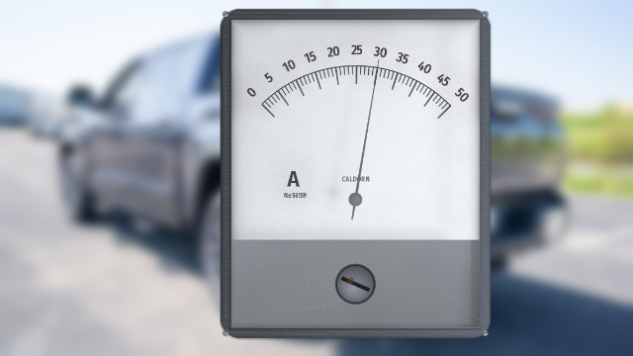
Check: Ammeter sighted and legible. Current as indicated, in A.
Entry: 30 A
